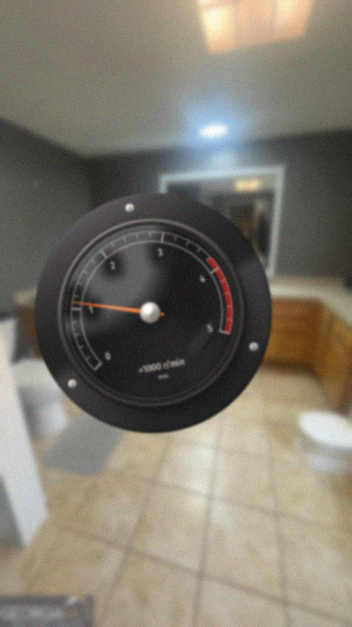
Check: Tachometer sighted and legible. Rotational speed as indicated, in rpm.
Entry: 1100 rpm
